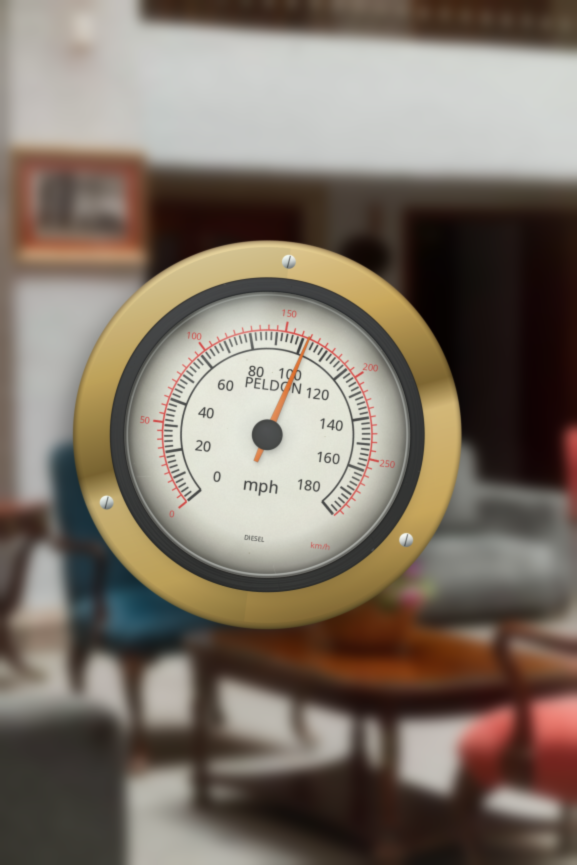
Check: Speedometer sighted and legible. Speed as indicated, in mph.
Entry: 102 mph
